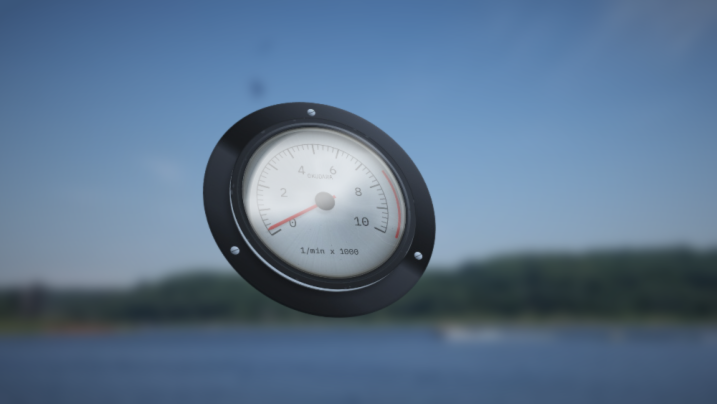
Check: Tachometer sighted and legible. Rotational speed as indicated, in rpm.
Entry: 200 rpm
